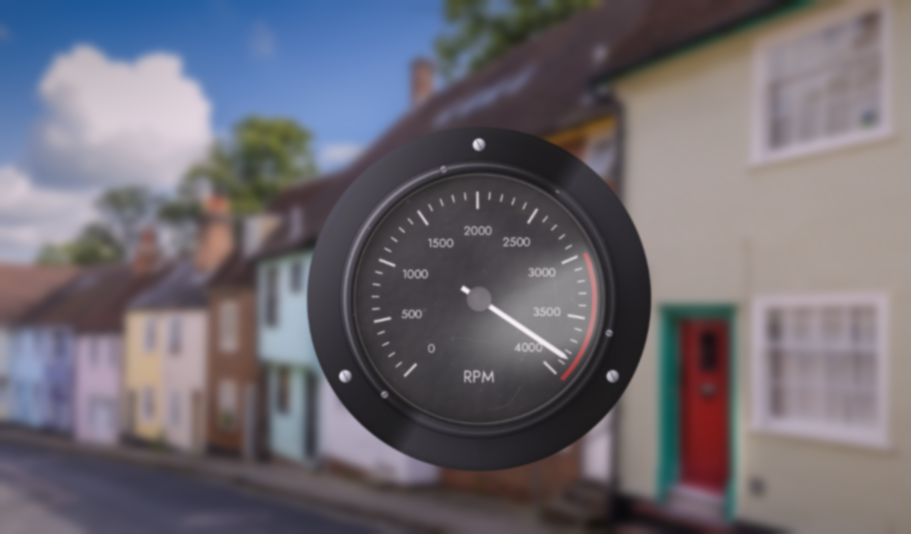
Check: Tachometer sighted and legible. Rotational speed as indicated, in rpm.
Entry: 3850 rpm
